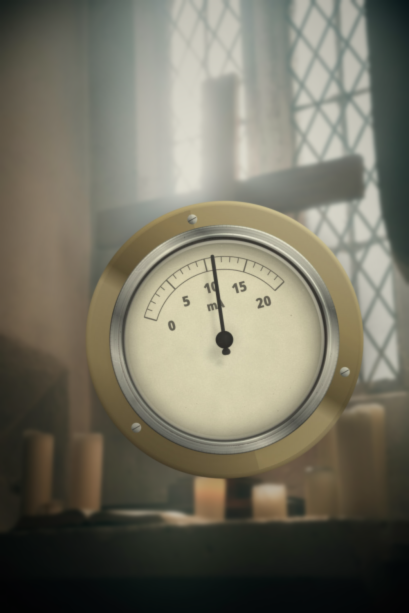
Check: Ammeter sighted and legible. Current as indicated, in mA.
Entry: 11 mA
